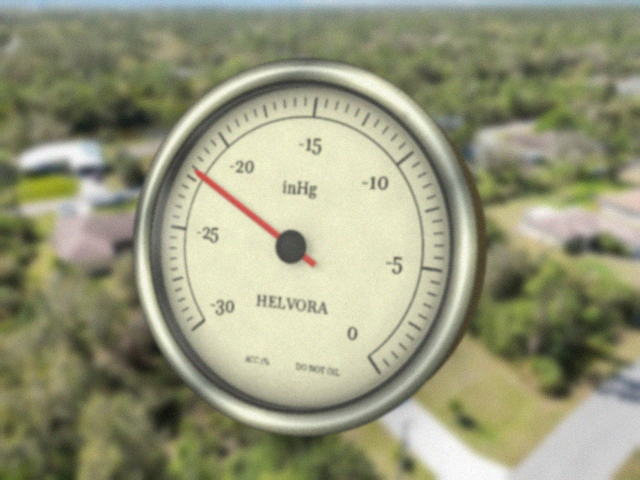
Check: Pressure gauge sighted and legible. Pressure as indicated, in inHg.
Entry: -22 inHg
